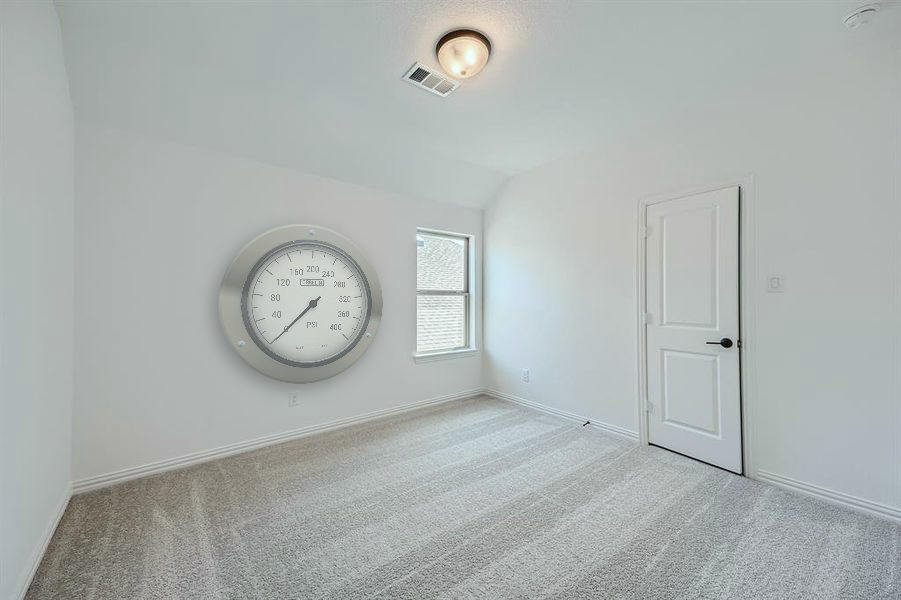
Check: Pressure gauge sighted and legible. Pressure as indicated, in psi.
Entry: 0 psi
